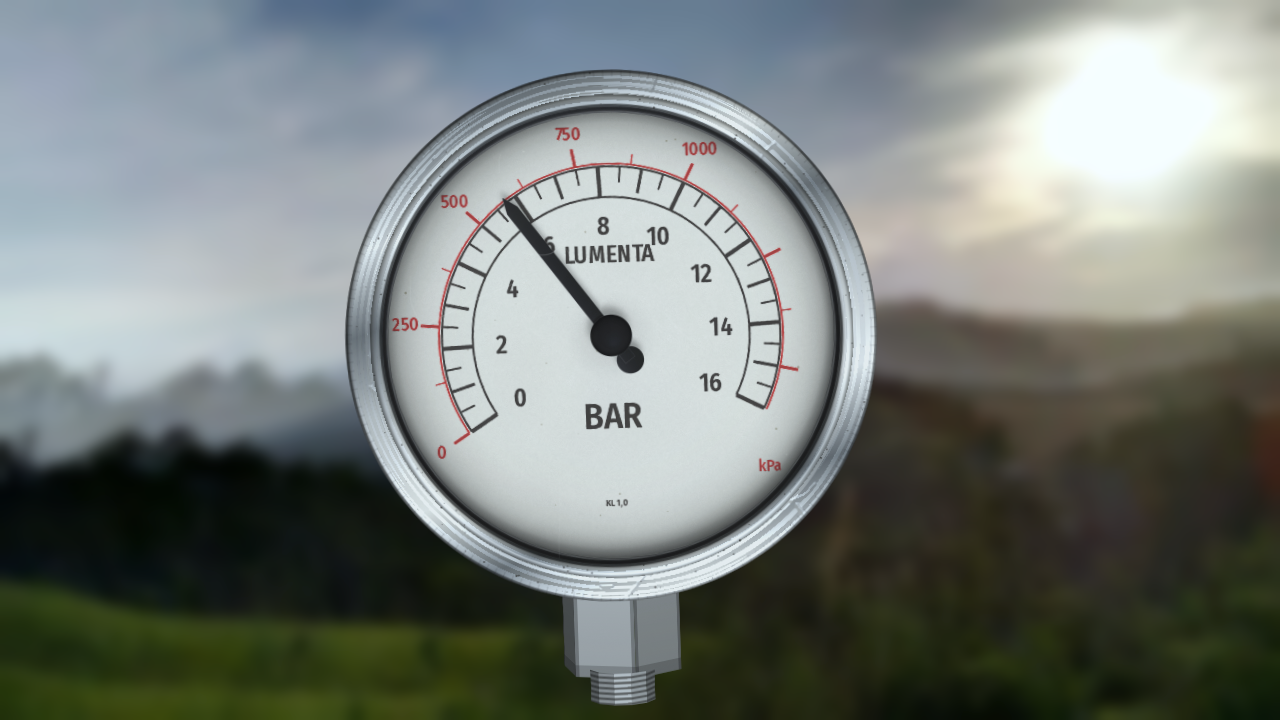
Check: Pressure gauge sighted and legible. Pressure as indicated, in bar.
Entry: 5.75 bar
